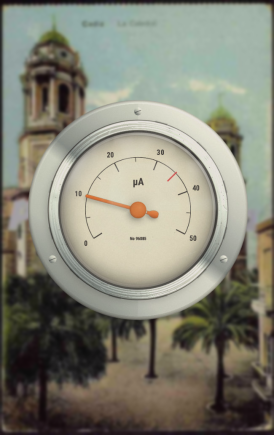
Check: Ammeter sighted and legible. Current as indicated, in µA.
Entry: 10 µA
